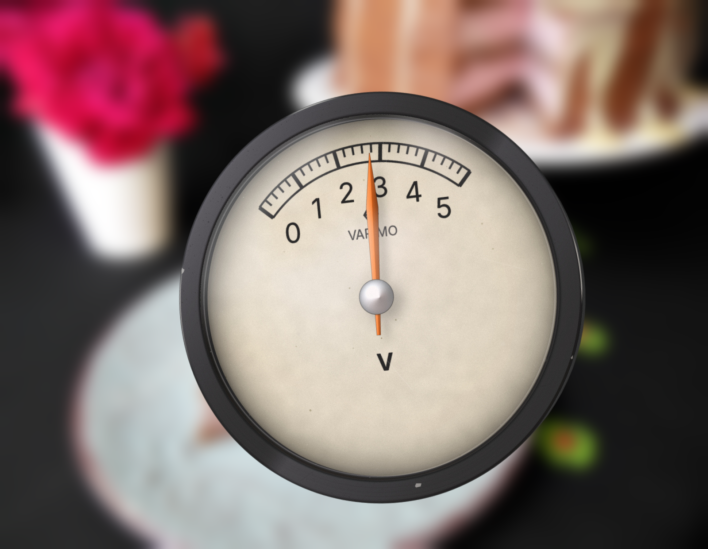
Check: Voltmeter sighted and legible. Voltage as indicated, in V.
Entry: 2.8 V
